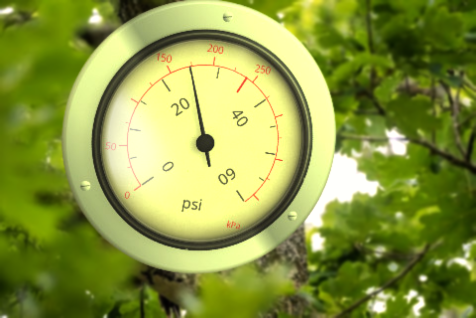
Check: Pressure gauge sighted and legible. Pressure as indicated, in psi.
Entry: 25 psi
